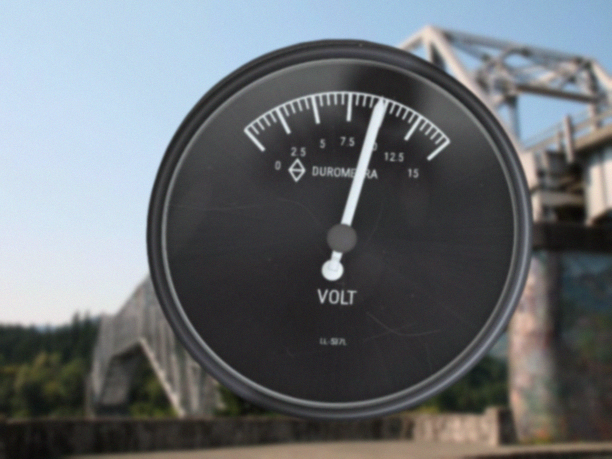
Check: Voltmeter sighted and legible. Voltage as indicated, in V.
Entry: 9.5 V
